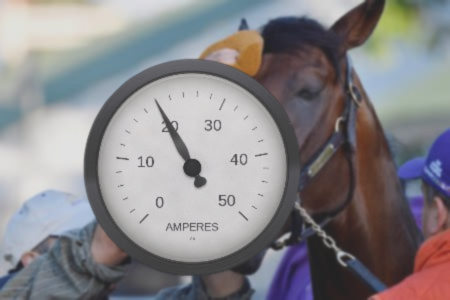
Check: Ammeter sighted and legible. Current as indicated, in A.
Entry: 20 A
